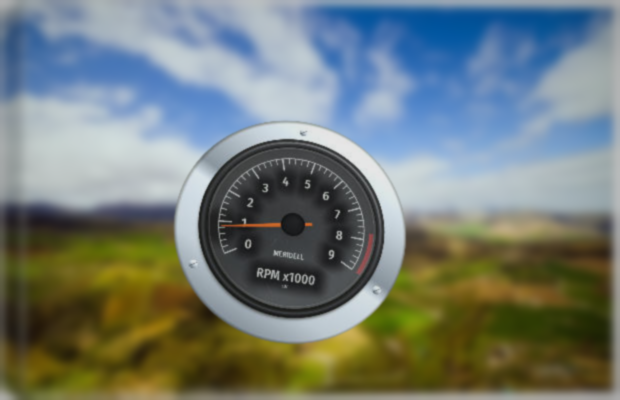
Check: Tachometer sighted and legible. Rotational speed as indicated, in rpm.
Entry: 800 rpm
